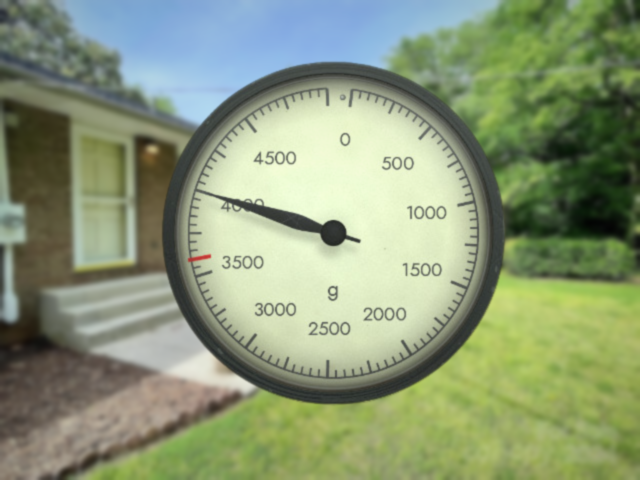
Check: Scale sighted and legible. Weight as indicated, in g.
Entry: 4000 g
